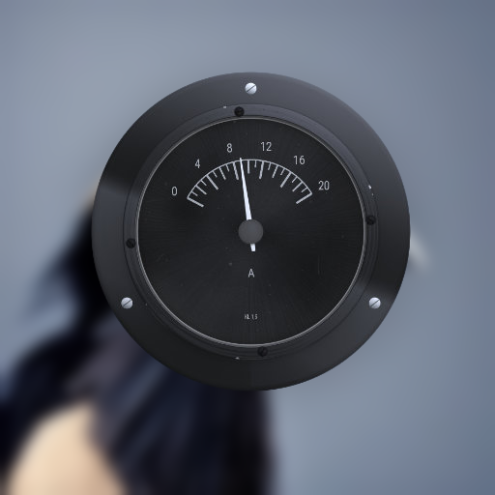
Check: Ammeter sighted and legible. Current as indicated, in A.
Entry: 9 A
